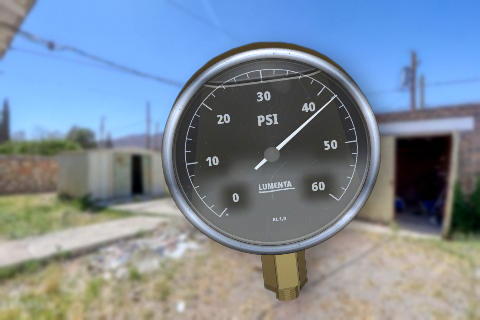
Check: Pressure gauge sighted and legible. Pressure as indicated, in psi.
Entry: 42 psi
